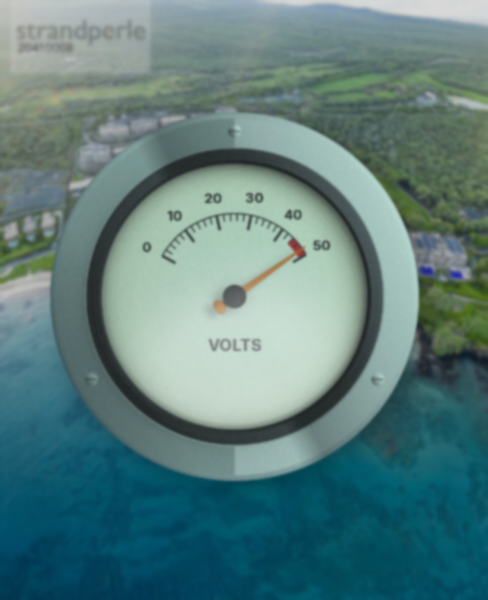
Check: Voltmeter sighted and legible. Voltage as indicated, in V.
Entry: 48 V
